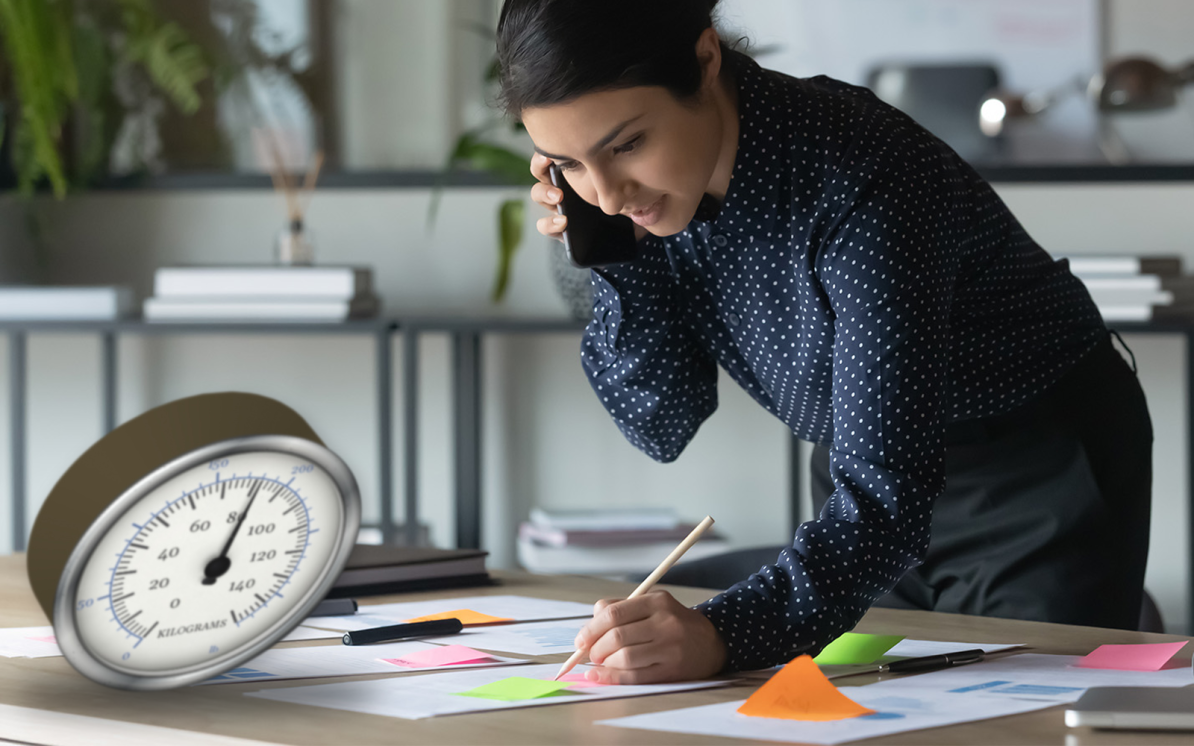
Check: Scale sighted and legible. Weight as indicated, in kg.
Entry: 80 kg
